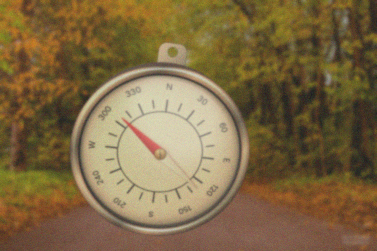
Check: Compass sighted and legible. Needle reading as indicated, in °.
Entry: 307.5 °
